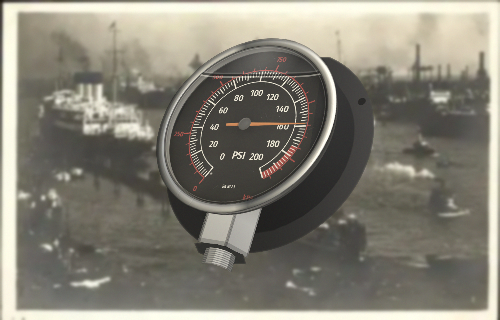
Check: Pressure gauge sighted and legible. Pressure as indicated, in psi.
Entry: 160 psi
